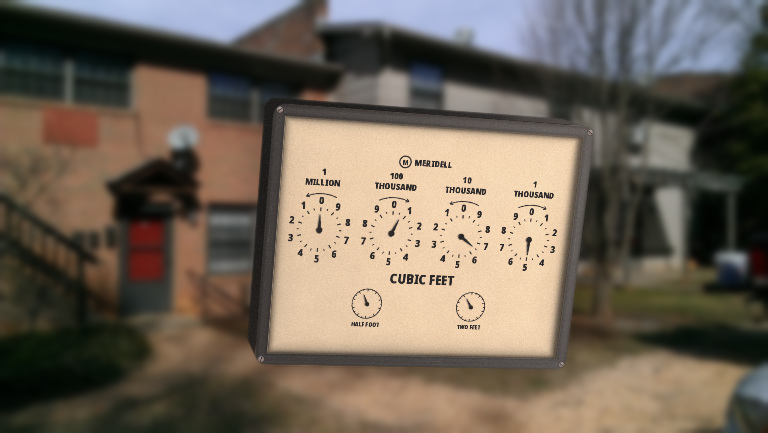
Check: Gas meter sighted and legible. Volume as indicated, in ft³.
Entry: 6500 ft³
